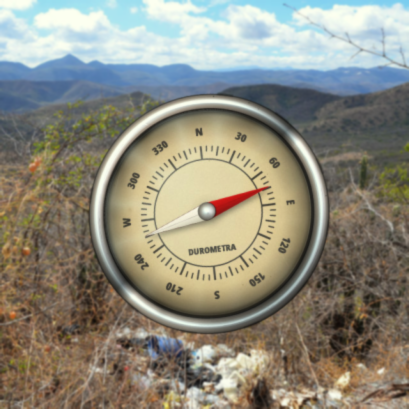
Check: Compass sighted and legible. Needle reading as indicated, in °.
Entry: 75 °
